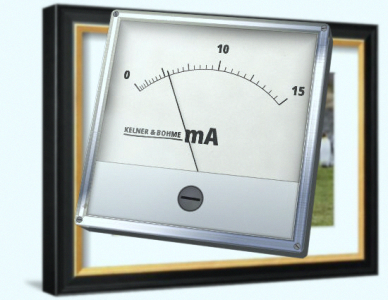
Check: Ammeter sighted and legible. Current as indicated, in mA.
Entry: 5.5 mA
